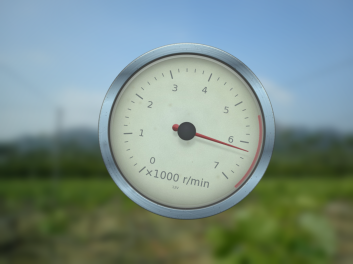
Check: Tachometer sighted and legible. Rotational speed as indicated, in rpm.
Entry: 6200 rpm
